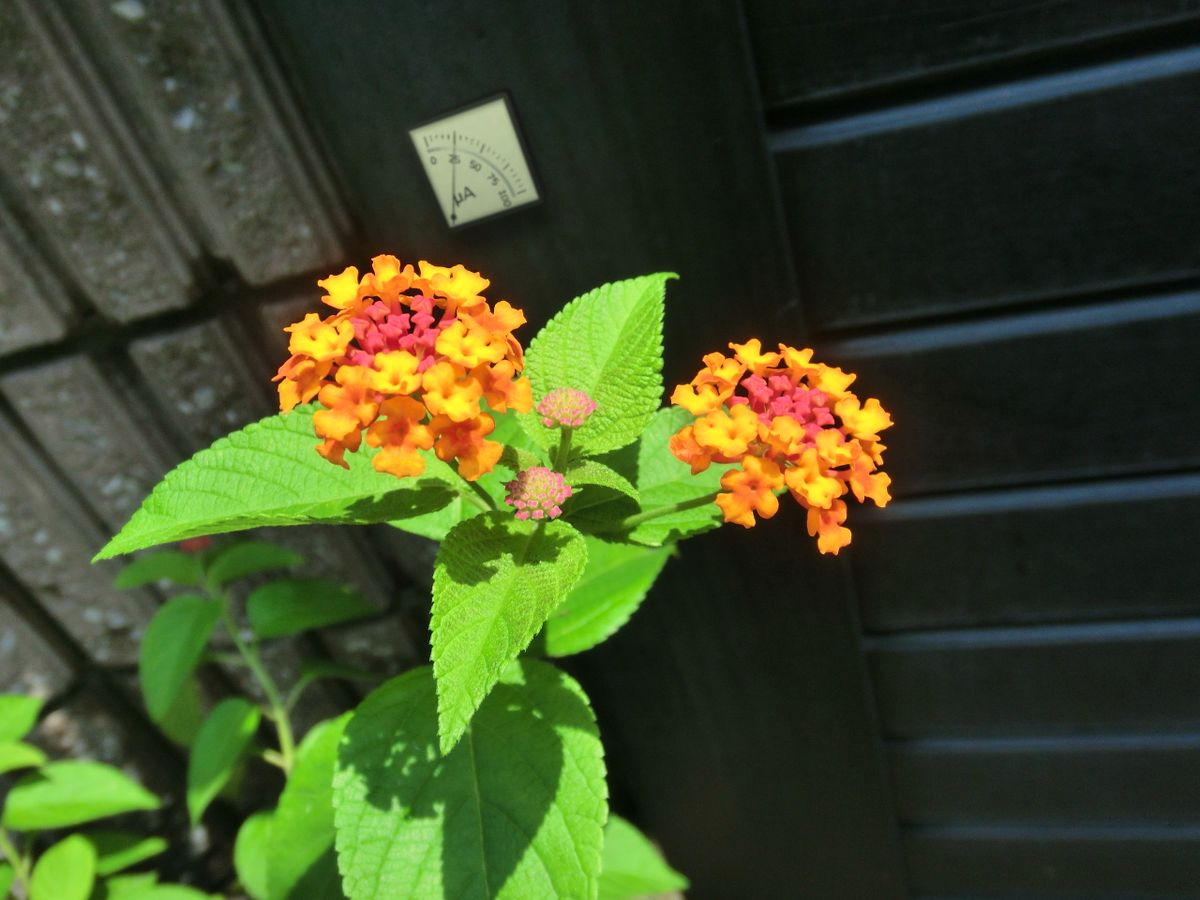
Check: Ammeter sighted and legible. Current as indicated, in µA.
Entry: 25 µA
